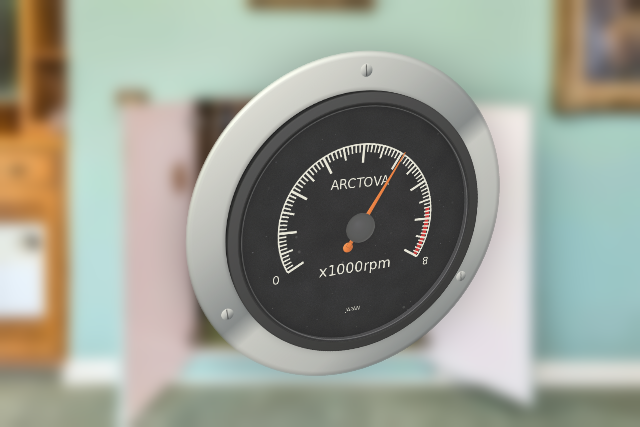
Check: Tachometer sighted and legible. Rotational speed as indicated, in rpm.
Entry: 5000 rpm
